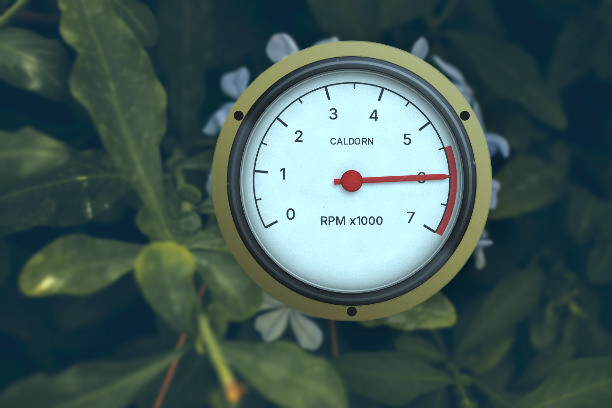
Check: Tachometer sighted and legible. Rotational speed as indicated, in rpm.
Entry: 6000 rpm
